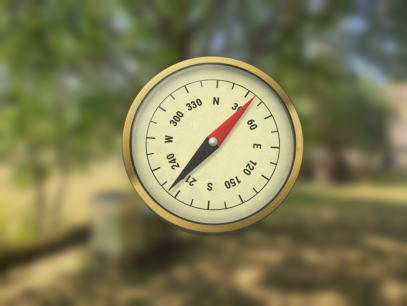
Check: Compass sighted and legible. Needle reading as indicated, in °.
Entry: 37.5 °
